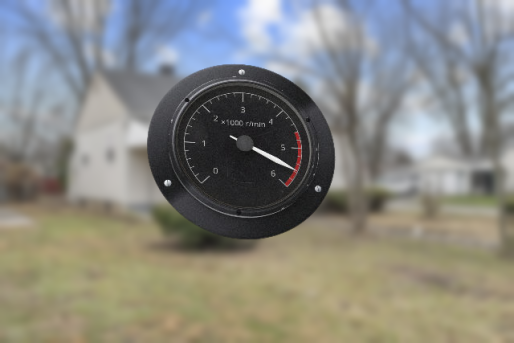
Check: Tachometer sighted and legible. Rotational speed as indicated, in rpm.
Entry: 5600 rpm
